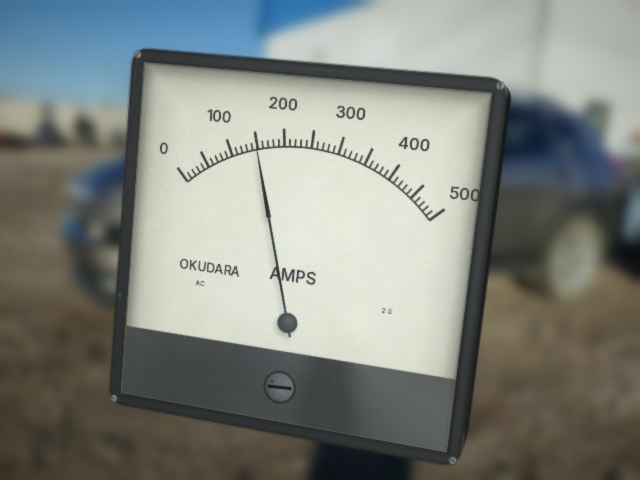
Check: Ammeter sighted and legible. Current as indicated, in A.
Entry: 150 A
